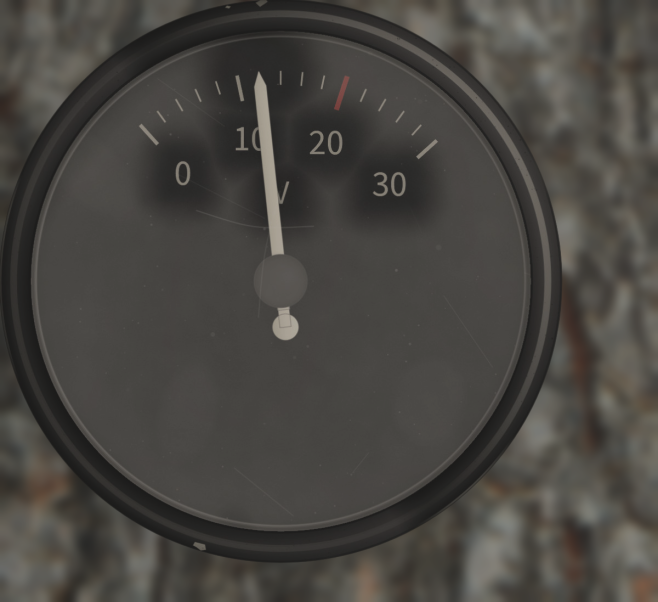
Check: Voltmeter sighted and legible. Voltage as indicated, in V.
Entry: 12 V
